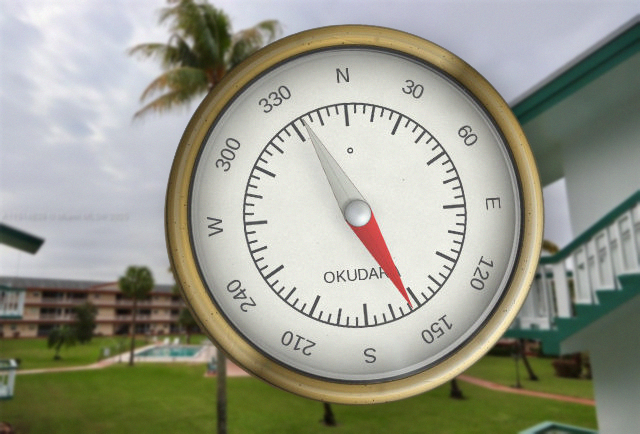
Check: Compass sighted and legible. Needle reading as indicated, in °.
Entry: 155 °
